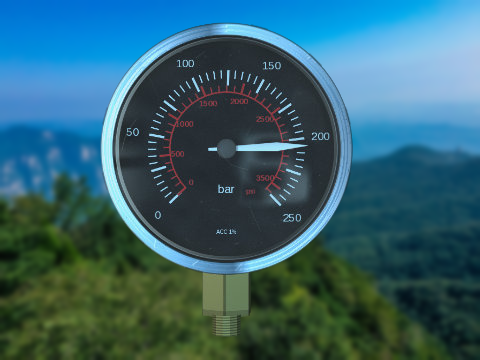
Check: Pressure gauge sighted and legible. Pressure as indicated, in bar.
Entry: 205 bar
